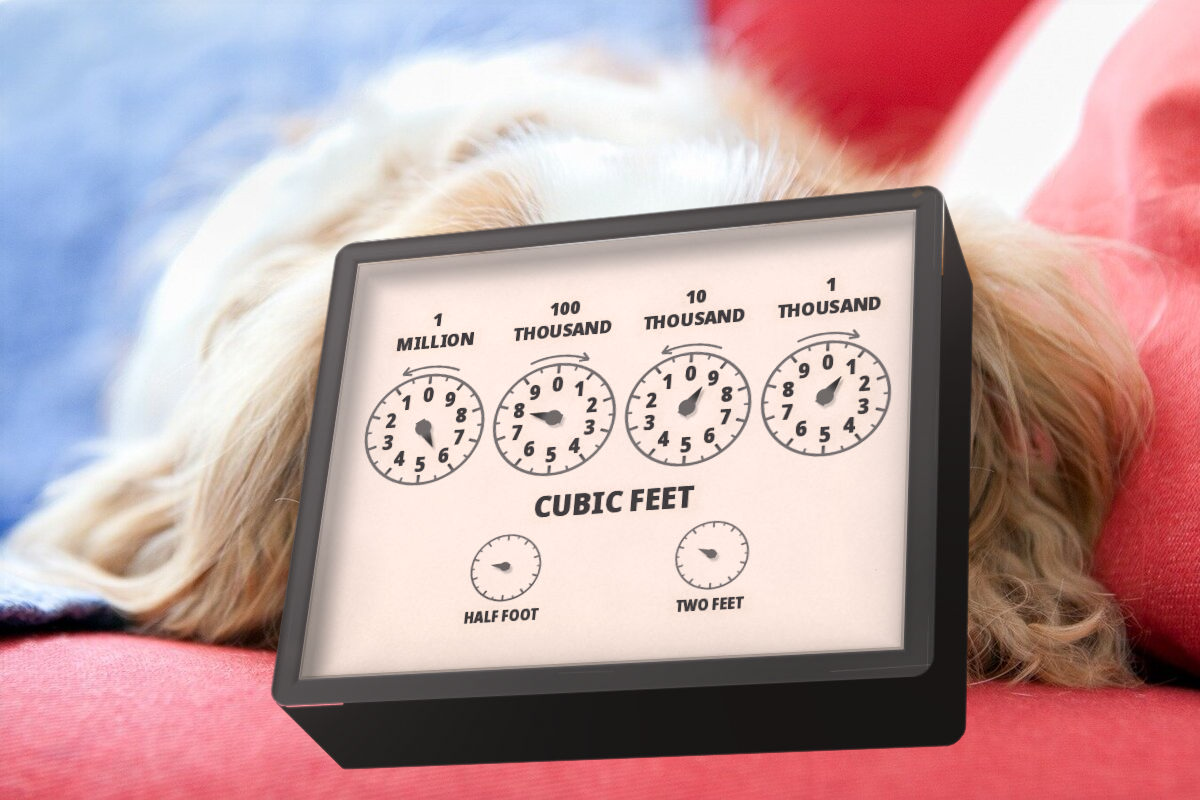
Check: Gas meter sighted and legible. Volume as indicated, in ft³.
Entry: 579100 ft³
